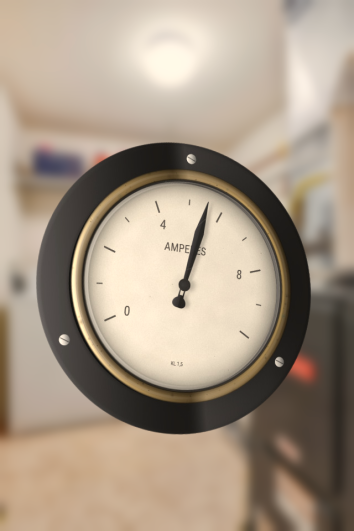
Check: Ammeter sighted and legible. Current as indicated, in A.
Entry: 5.5 A
